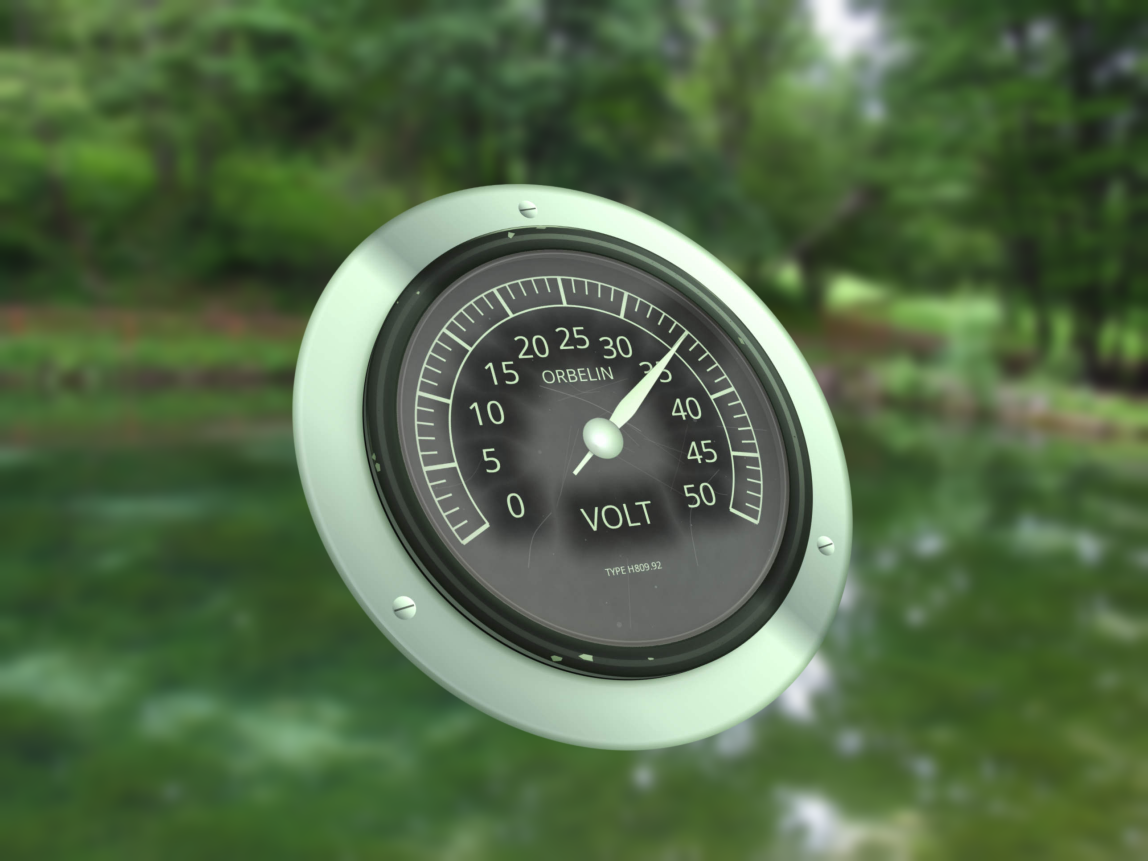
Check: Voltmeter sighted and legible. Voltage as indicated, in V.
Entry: 35 V
